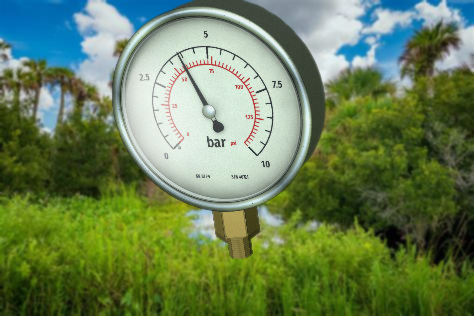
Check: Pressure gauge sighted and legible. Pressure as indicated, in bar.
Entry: 4 bar
